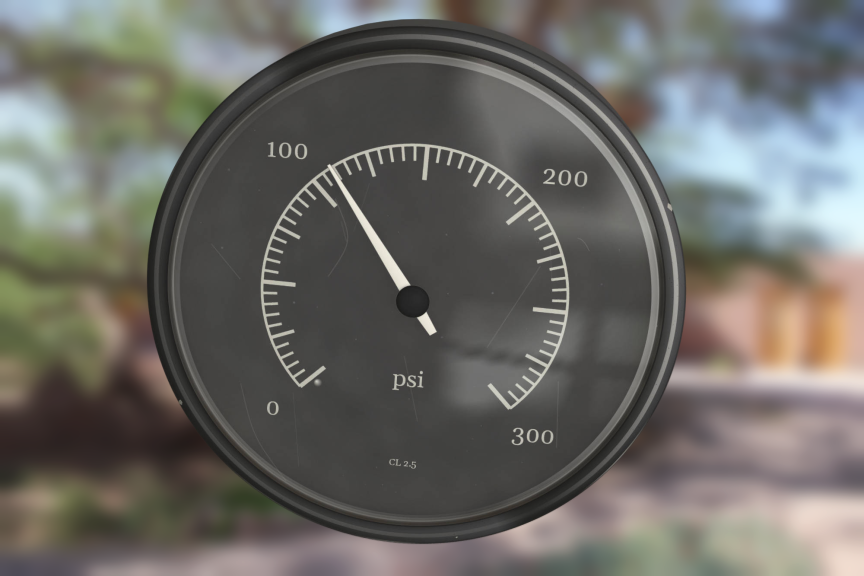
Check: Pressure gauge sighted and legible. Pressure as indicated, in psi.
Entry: 110 psi
